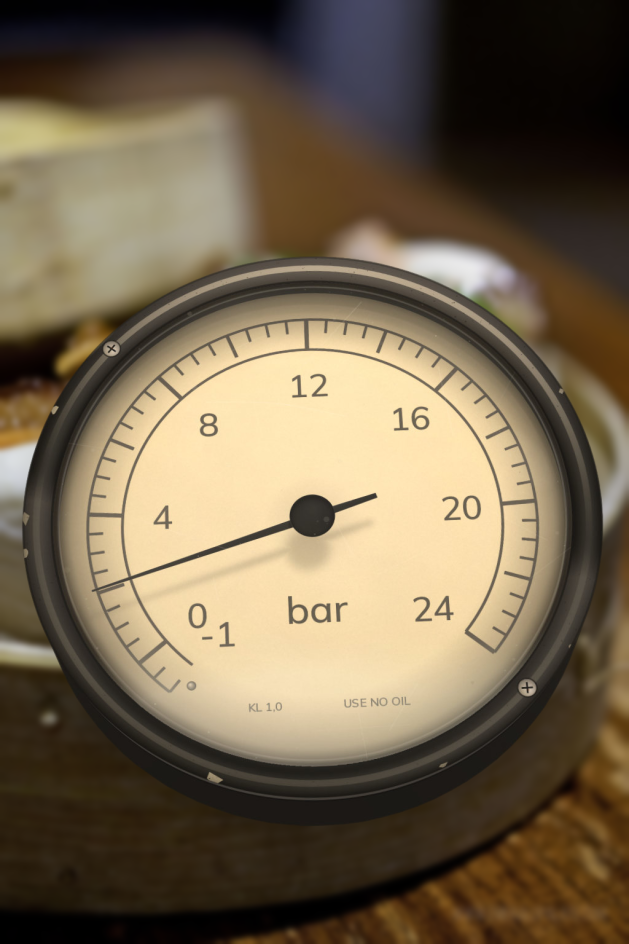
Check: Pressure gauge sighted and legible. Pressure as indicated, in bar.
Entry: 2 bar
